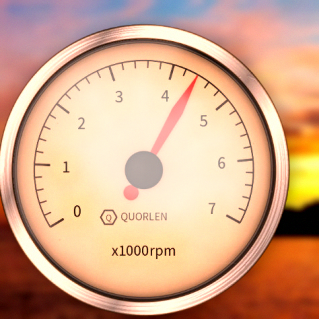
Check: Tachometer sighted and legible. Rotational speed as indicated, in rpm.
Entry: 4400 rpm
